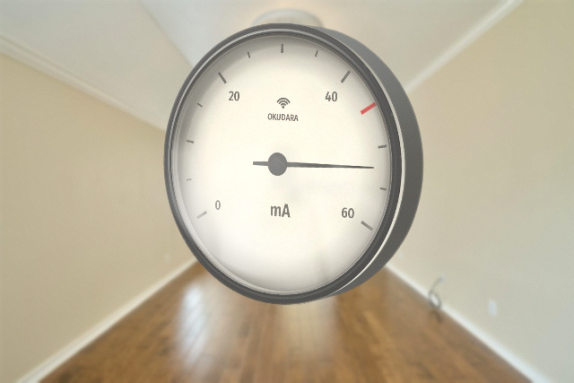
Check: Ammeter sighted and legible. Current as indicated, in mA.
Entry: 52.5 mA
